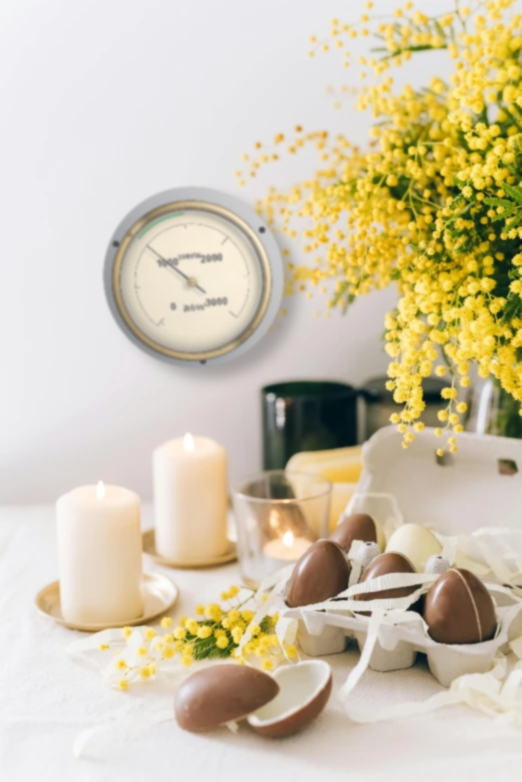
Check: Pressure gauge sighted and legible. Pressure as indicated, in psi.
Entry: 1000 psi
